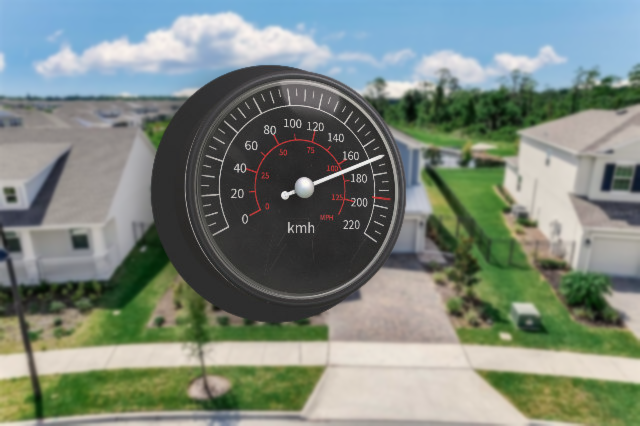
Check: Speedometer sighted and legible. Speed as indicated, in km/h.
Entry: 170 km/h
